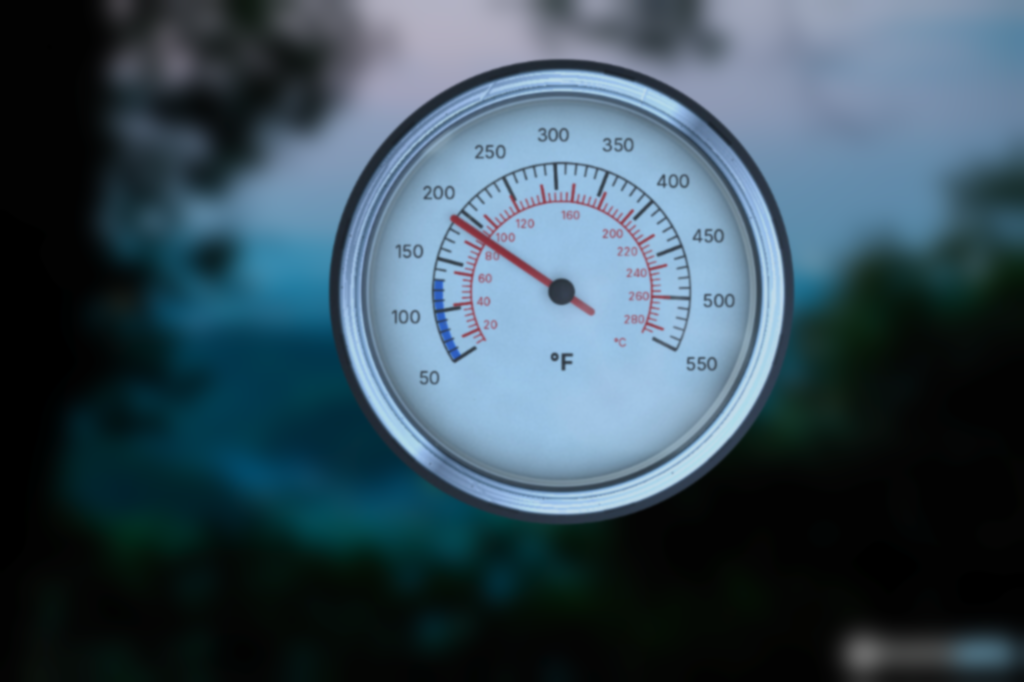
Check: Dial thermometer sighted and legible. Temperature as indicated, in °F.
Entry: 190 °F
